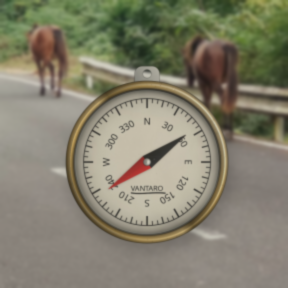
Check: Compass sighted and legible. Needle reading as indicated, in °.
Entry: 235 °
